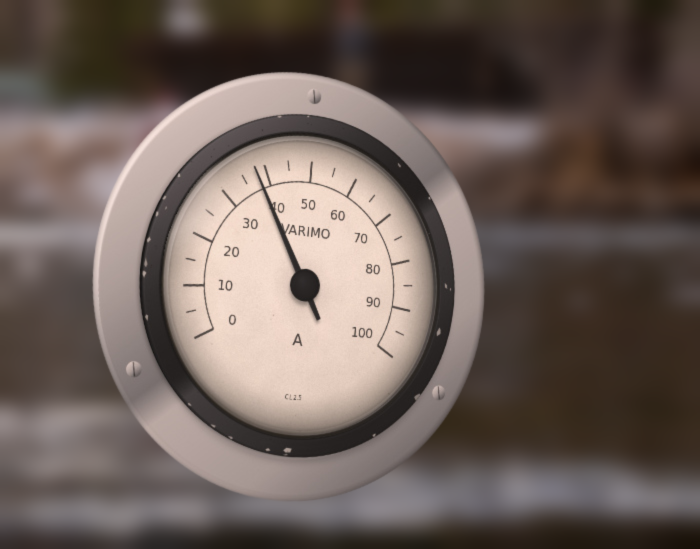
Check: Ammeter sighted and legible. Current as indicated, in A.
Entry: 37.5 A
